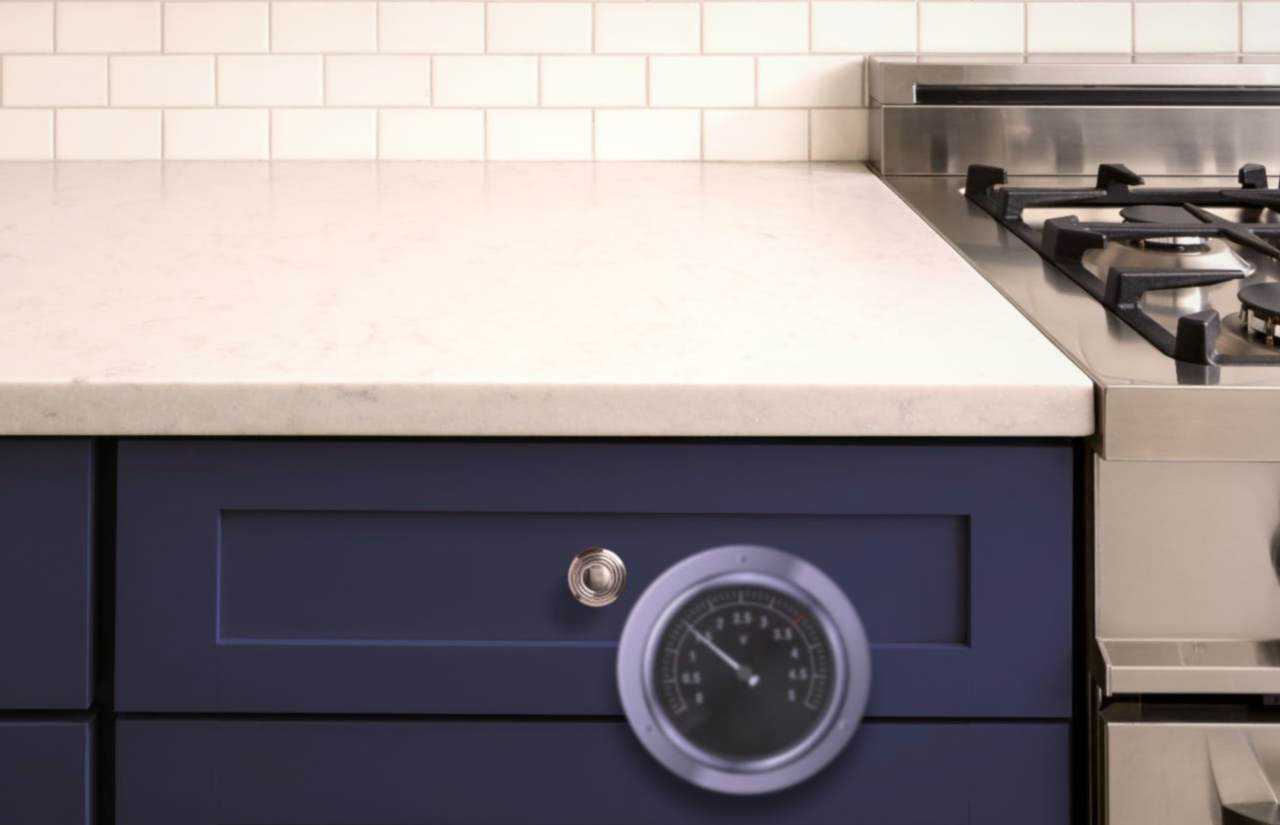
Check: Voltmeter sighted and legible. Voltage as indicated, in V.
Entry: 1.5 V
